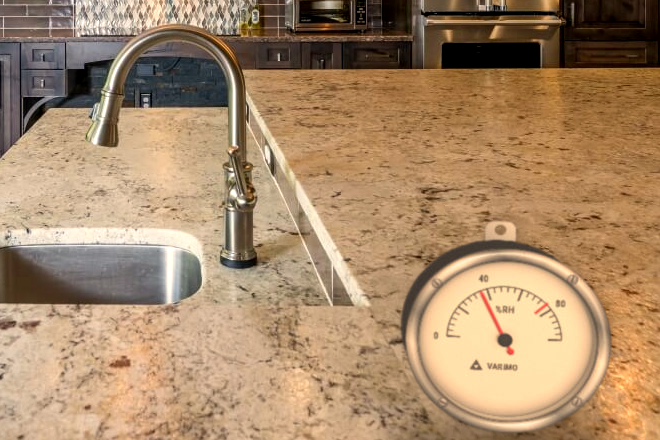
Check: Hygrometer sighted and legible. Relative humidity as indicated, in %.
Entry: 36 %
